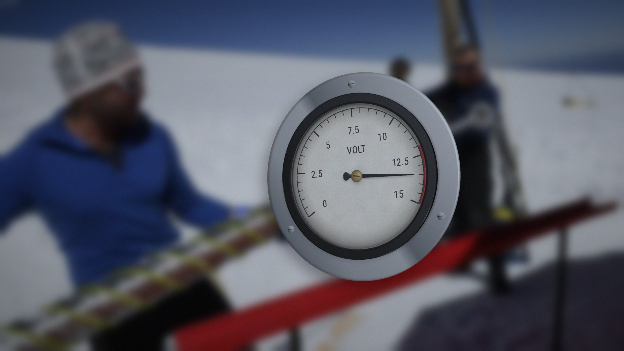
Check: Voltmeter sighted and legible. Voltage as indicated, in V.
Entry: 13.5 V
